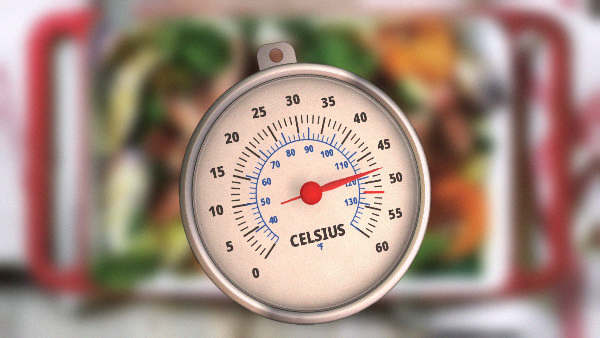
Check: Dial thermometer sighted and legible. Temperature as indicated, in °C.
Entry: 48 °C
